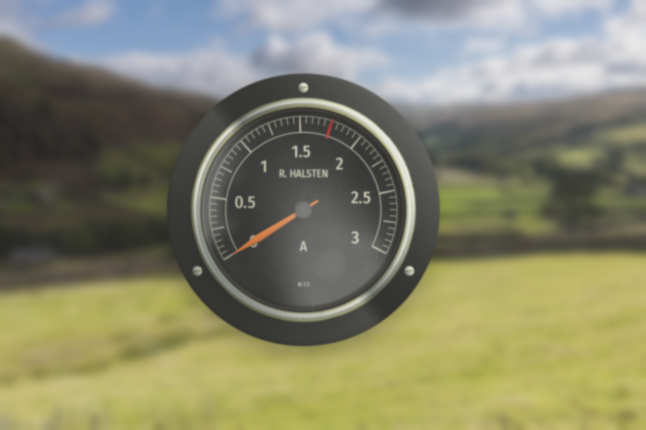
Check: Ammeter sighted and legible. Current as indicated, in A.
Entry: 0 A
